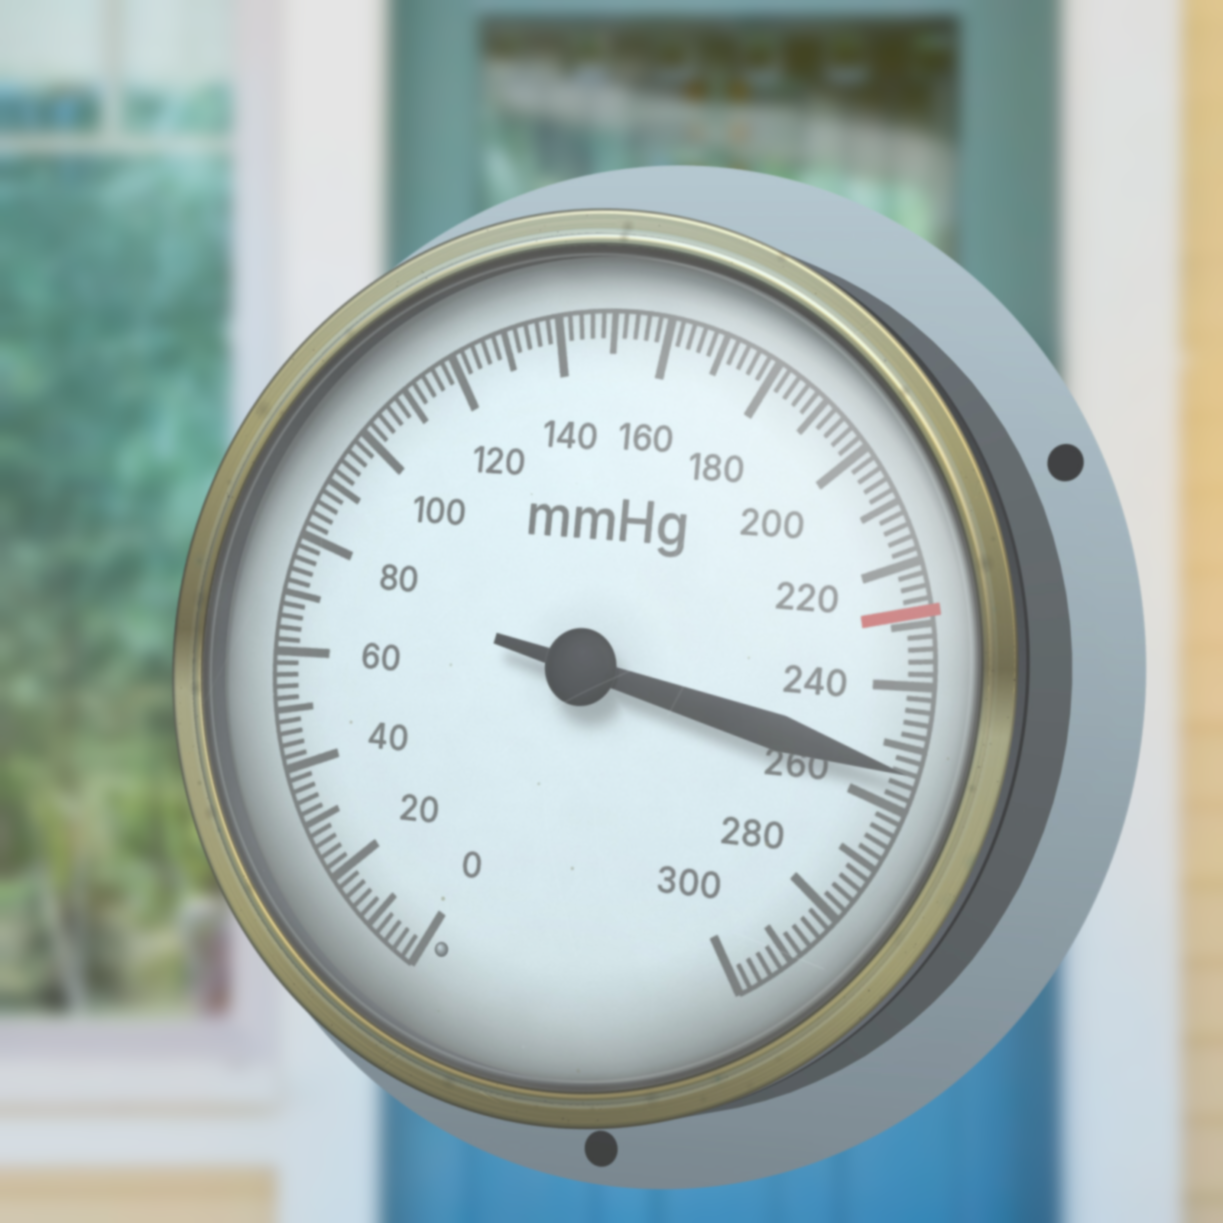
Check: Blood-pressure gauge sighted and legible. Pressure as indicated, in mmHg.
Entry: 254 mmHg
